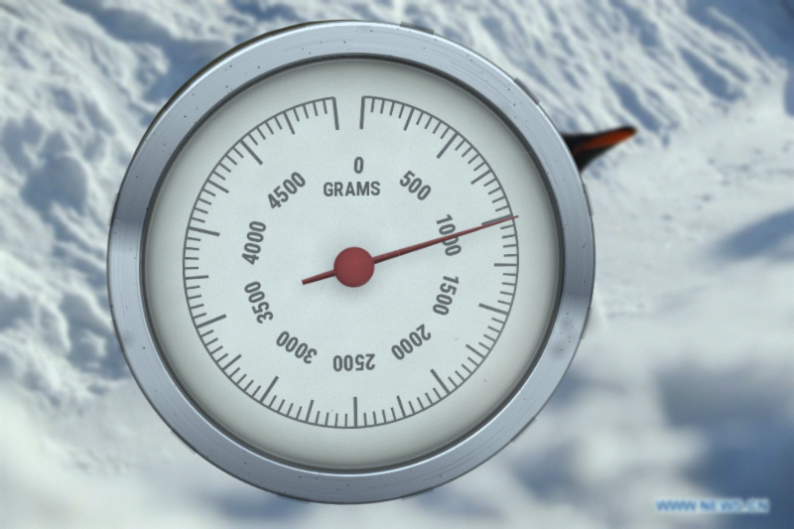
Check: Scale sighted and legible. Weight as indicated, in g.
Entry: 1000 g
